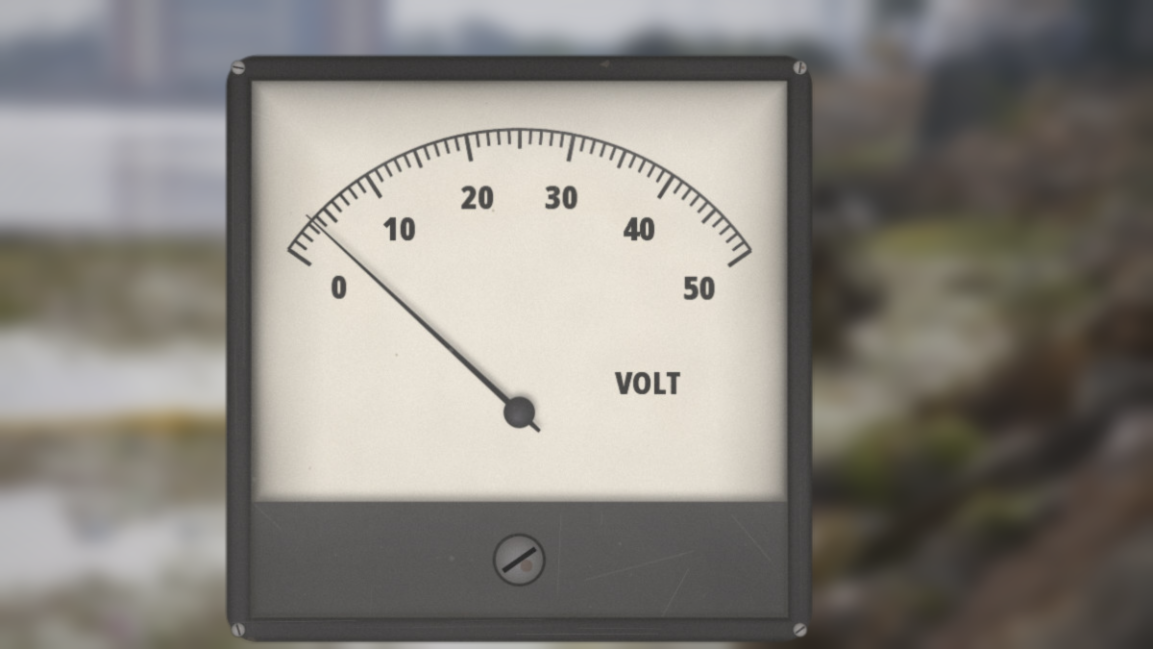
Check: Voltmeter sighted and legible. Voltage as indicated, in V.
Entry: 3.5 V
